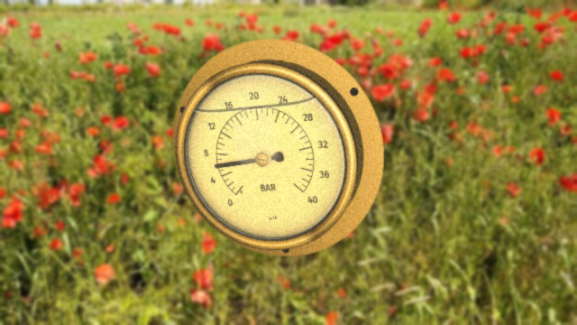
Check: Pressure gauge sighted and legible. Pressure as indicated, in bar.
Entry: 6 bar
